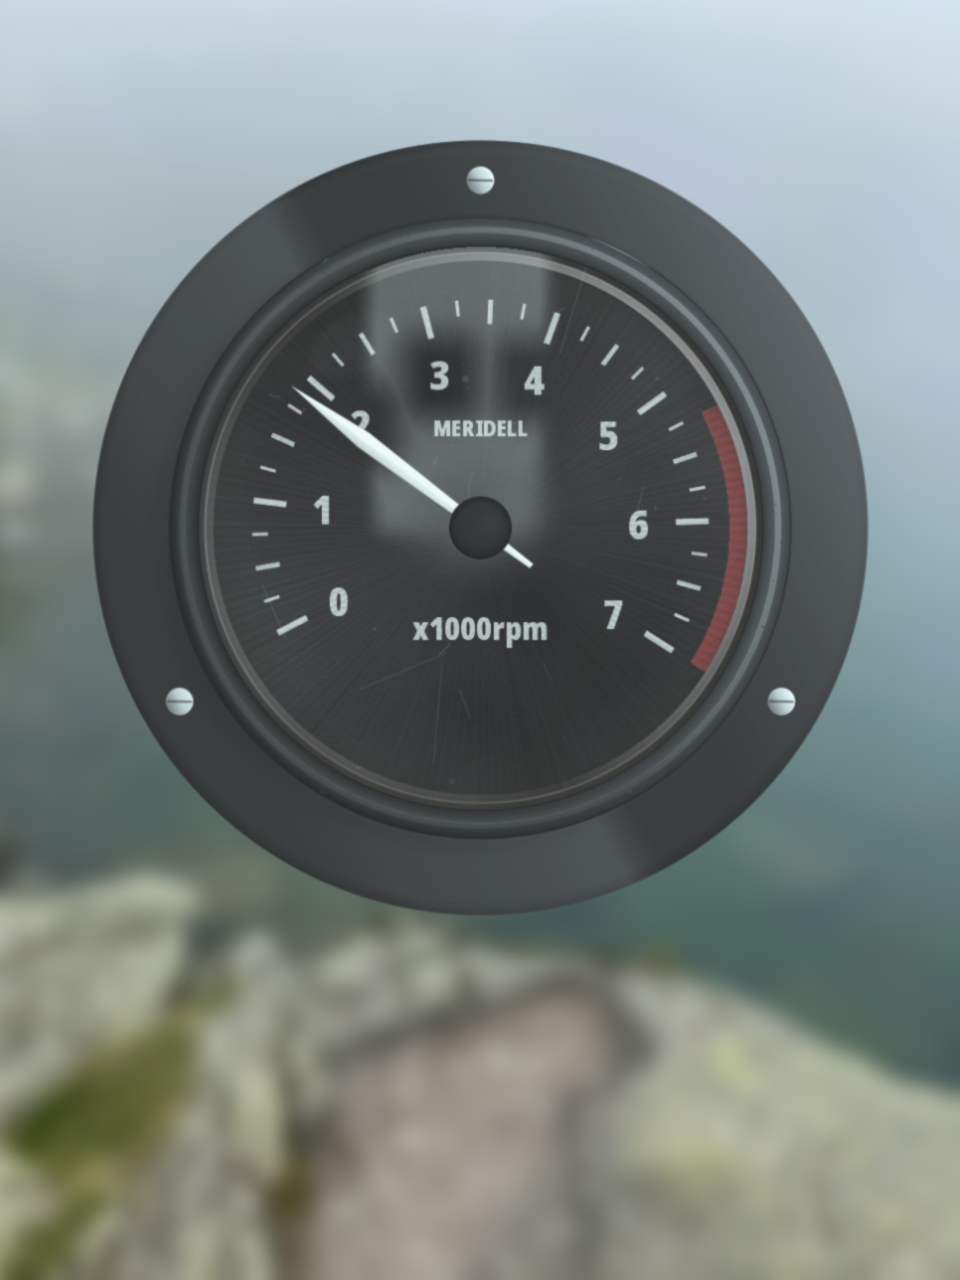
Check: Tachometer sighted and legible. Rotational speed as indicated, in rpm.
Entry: 1875 rpm
